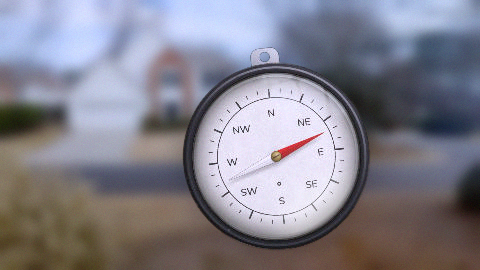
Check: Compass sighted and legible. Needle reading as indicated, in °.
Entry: 70 °
